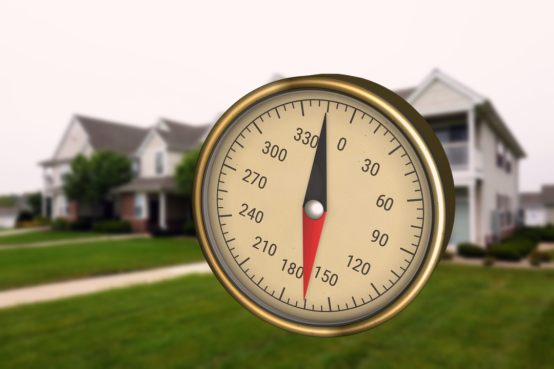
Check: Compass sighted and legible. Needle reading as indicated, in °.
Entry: 165 °
